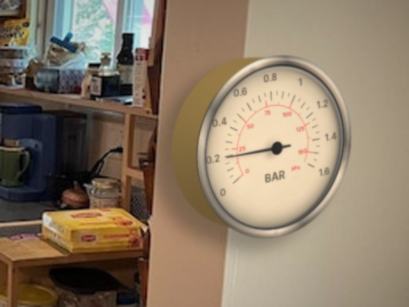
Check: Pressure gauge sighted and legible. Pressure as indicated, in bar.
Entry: 0.2 bar
